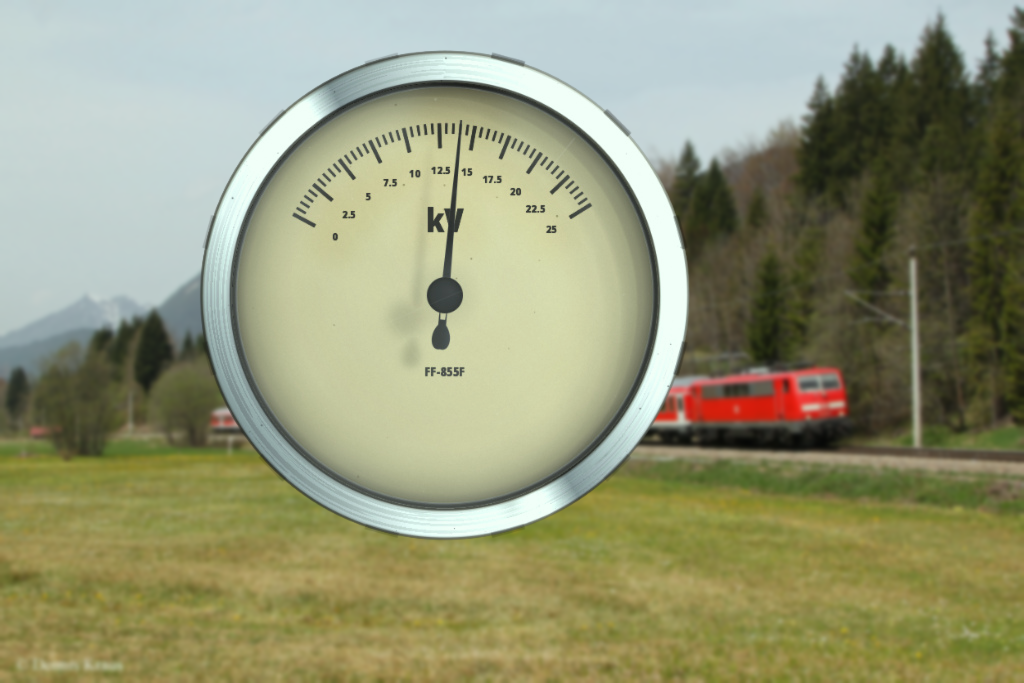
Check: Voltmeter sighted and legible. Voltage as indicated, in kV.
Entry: 14 kV
